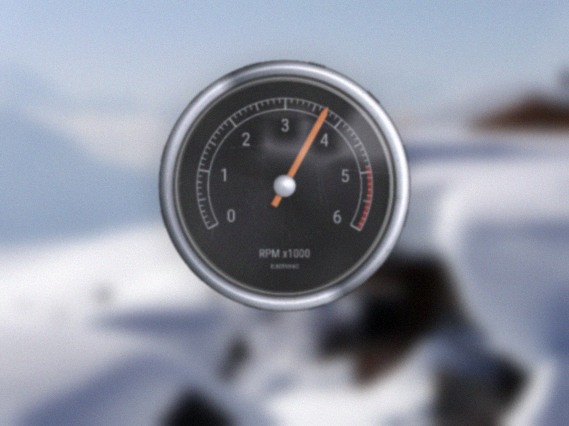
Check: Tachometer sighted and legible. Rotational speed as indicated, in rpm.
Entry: 3700 rpm
